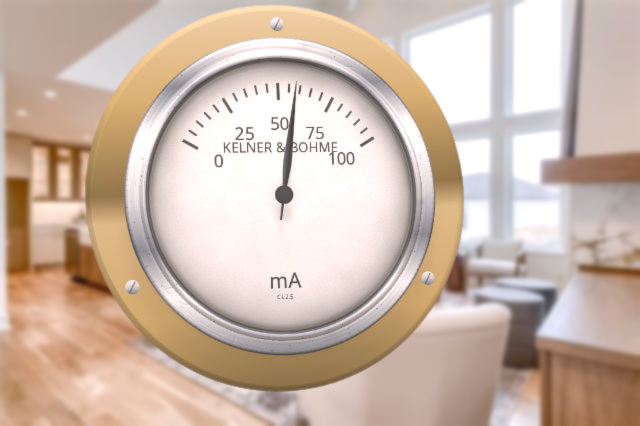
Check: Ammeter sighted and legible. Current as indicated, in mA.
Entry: 57.5 mA
